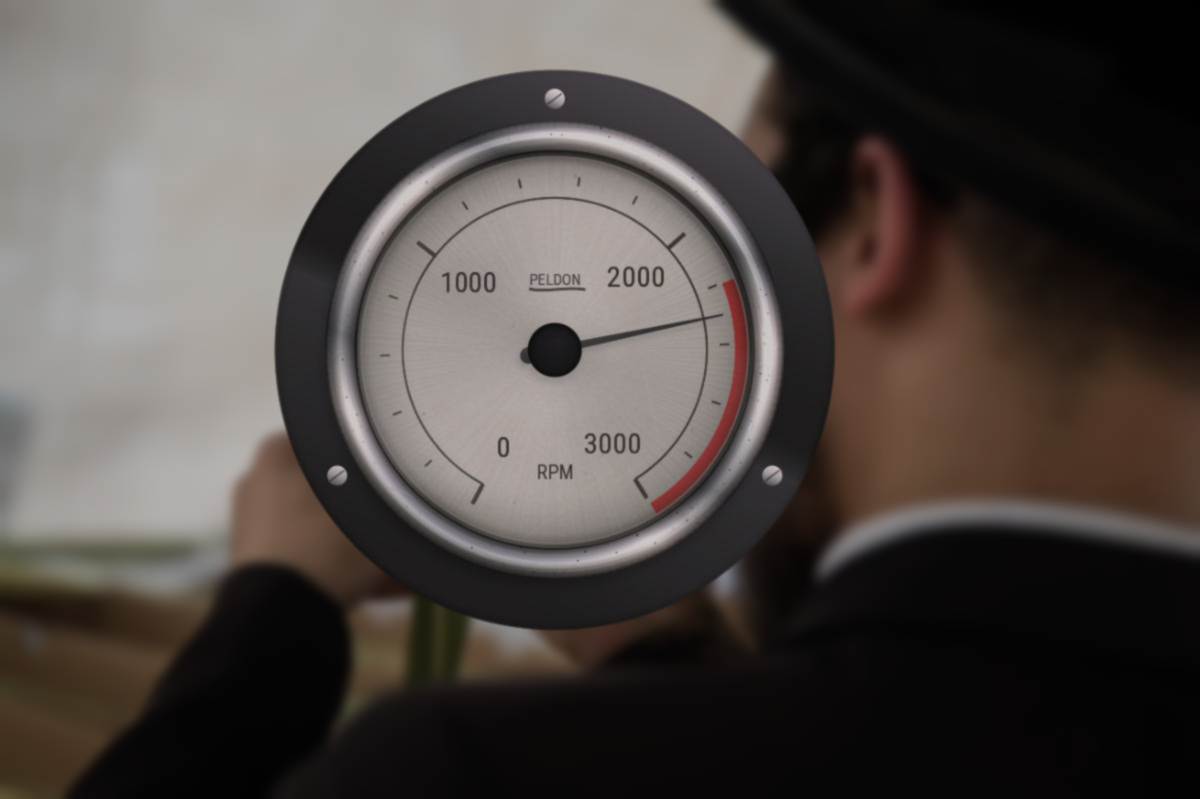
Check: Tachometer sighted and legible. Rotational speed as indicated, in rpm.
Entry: 2300 rpm
